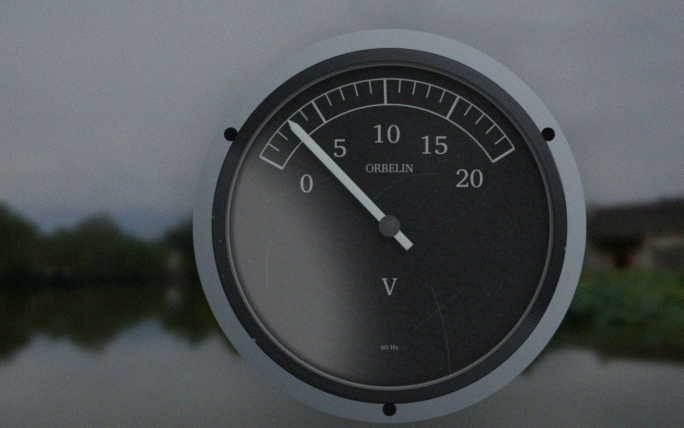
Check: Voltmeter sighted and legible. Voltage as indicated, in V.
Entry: 3 V
